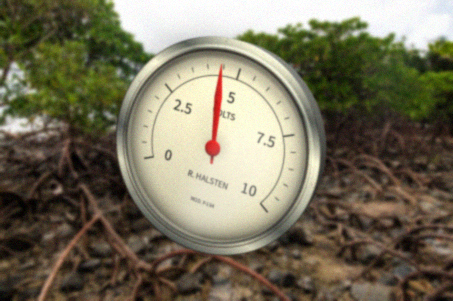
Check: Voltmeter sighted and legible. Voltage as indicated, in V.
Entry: 4.5 V
